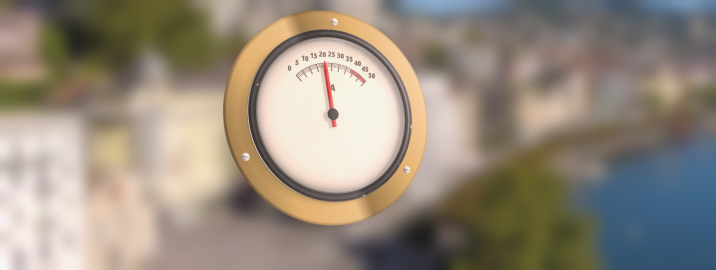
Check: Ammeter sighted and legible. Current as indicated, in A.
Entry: 20 A
